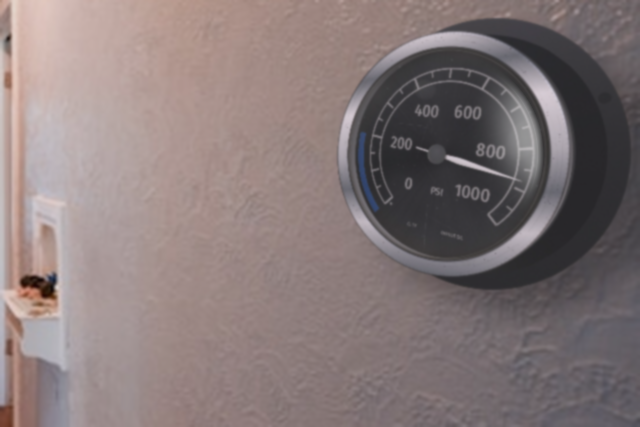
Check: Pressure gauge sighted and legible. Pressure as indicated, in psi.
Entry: 875 psi
